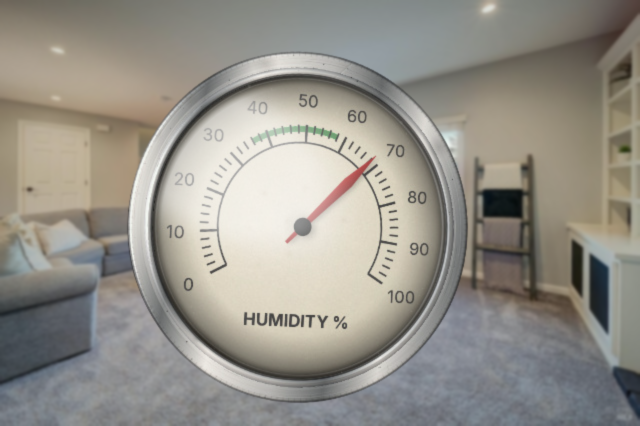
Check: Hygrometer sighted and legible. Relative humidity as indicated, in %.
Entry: 68 %
